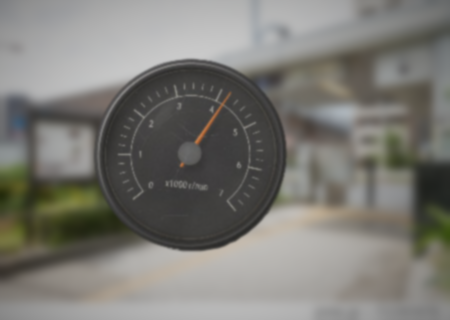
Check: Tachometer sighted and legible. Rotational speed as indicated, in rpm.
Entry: 4200 rpm
